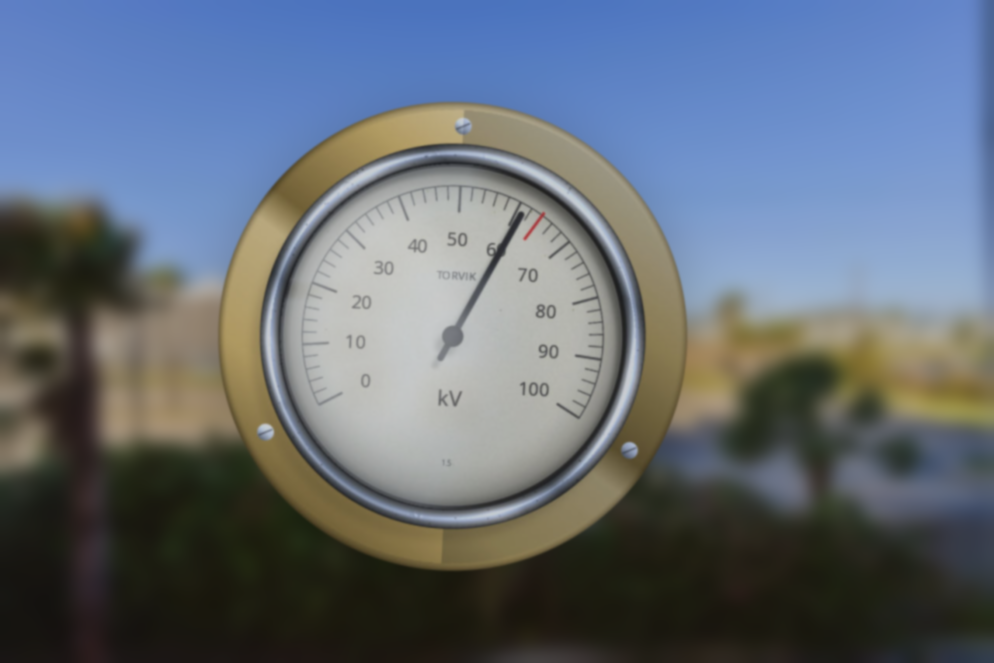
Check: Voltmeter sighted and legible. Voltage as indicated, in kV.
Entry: 61 kV
